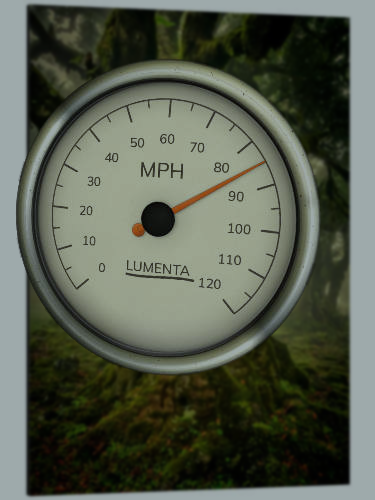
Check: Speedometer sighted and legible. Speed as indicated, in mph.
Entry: 85 mph
